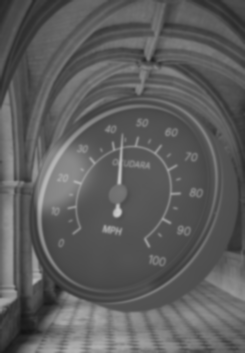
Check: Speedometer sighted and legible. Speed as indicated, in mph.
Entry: 45 mph
